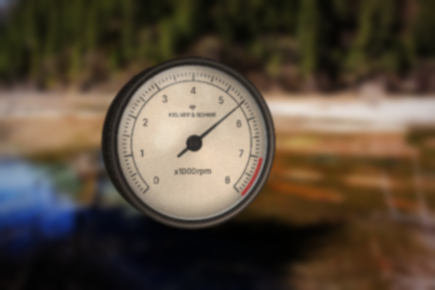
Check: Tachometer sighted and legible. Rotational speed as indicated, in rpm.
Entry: 5500 rpm
